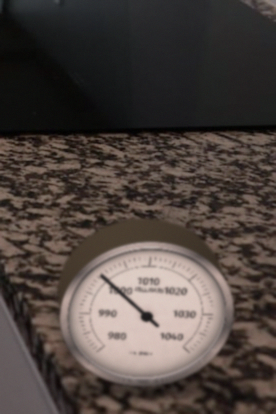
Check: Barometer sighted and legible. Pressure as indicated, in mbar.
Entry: 1000 mbar
